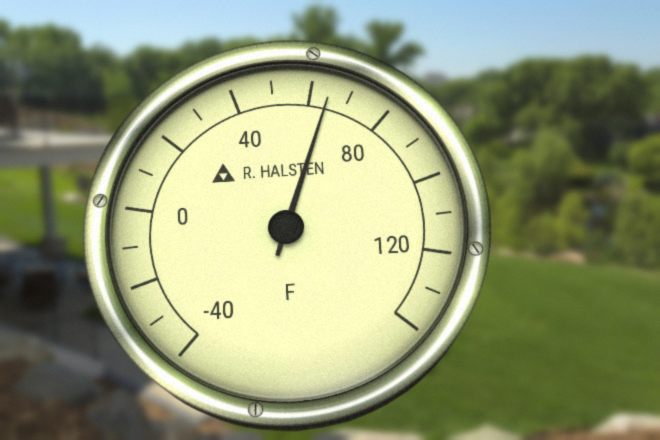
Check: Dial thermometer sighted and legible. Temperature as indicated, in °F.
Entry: 65 °F
